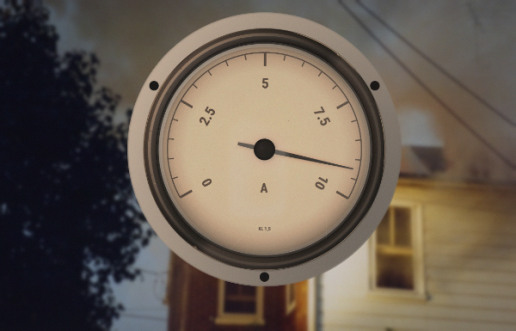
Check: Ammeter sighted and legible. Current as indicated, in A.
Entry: 9.25 A
